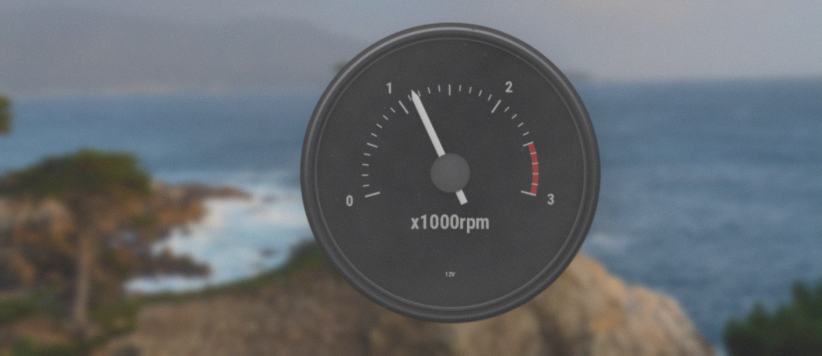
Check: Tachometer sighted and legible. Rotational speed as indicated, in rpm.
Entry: 1150 rpm
